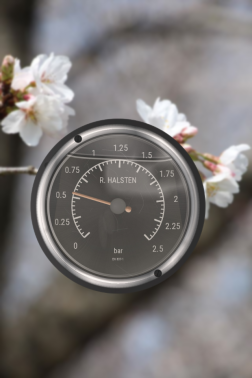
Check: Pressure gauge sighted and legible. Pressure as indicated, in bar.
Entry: 0.55 bar
